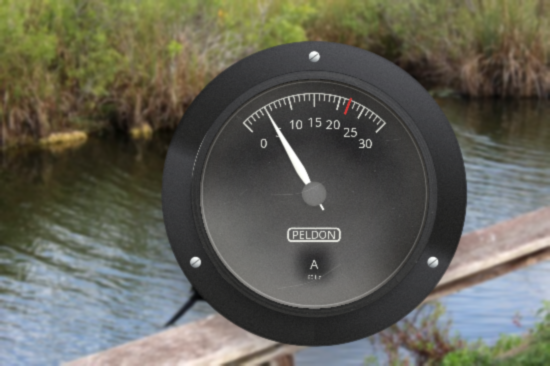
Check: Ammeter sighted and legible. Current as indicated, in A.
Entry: 5 A
